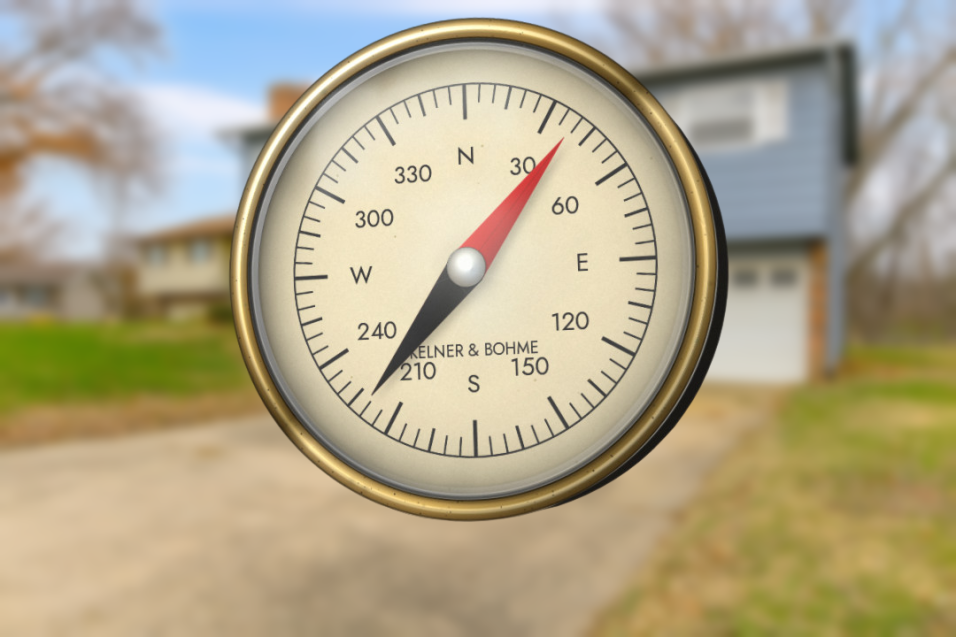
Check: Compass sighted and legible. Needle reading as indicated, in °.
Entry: 40 °
